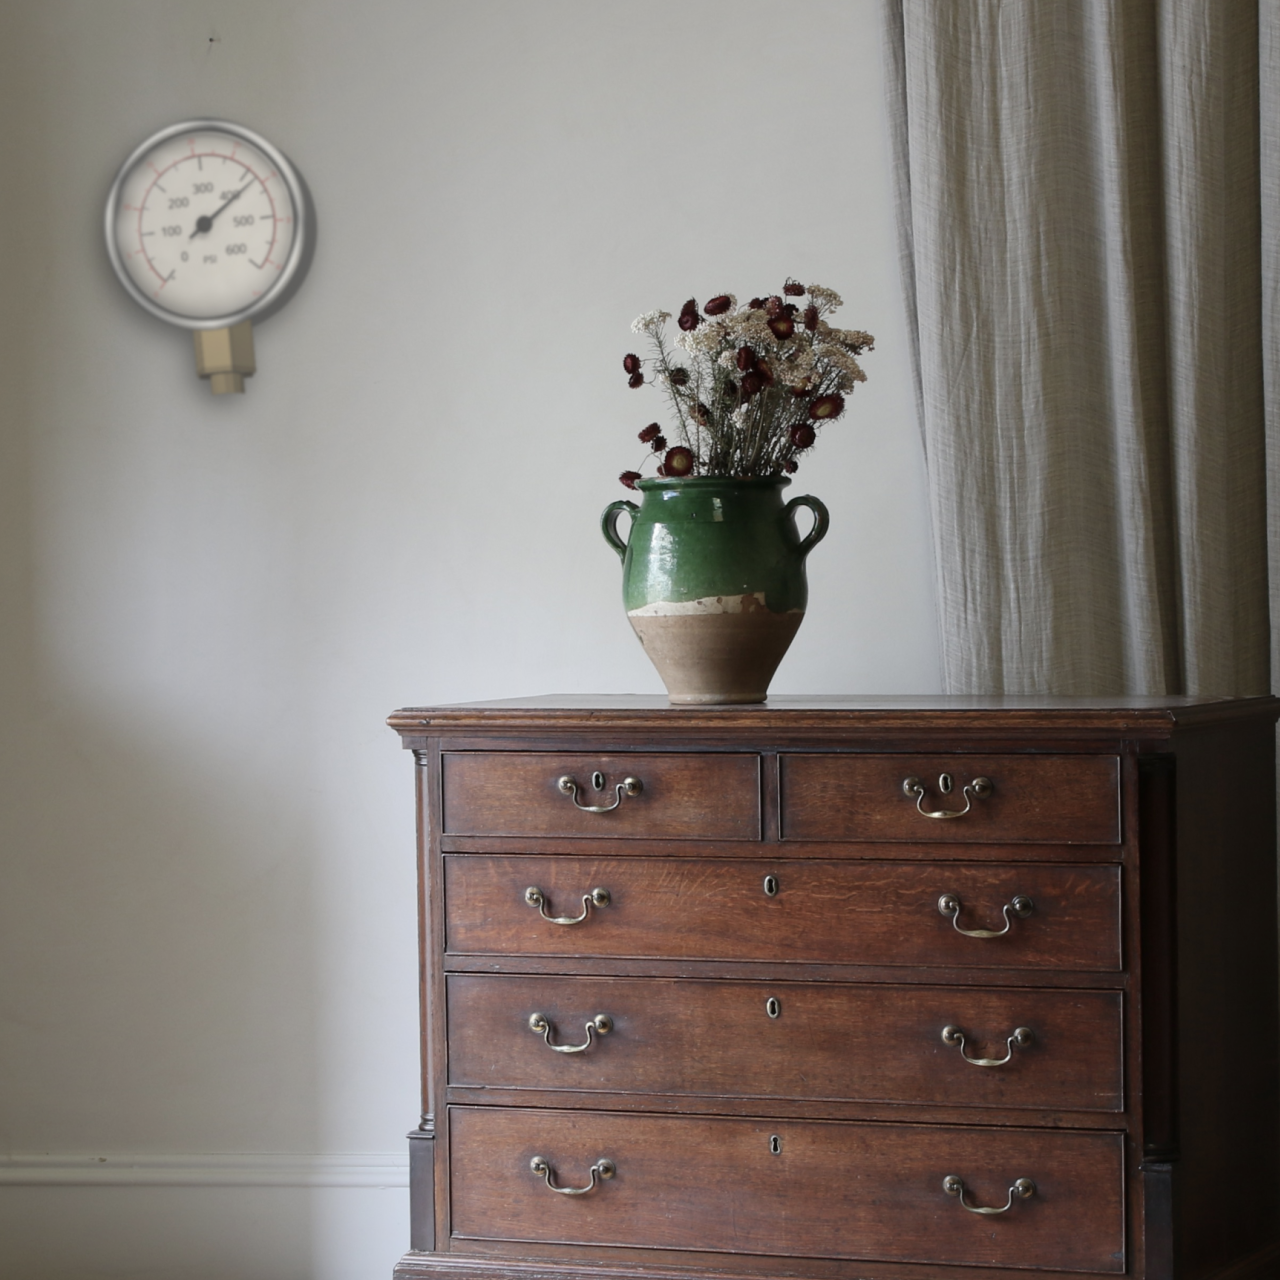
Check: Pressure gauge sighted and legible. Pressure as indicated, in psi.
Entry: 425 psi
